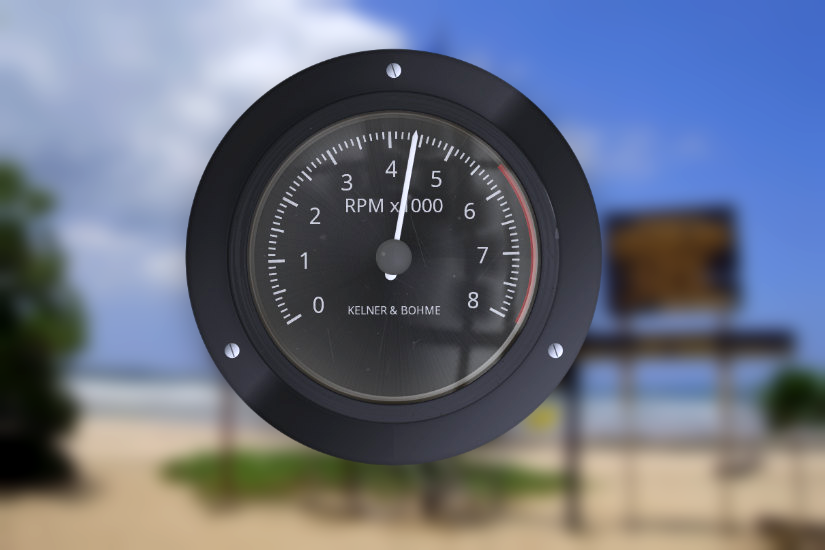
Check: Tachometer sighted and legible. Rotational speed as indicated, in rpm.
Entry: 4400 rpm
